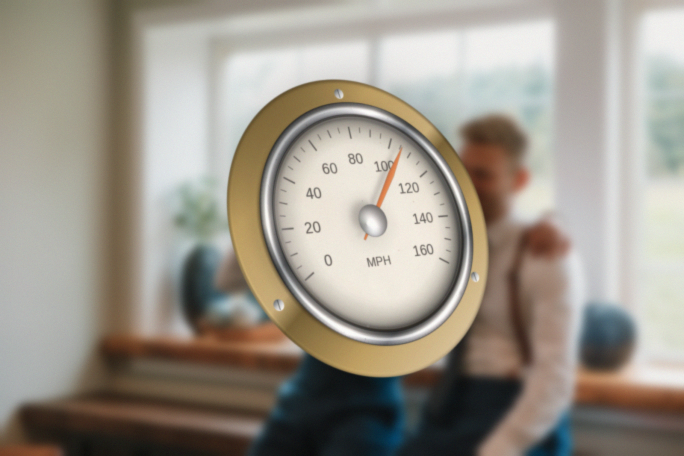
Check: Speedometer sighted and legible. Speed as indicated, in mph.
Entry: 105 mph
